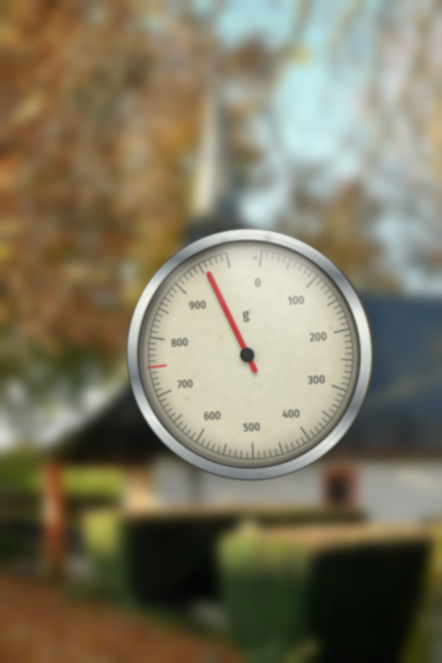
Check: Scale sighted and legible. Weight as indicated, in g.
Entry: 960 g
